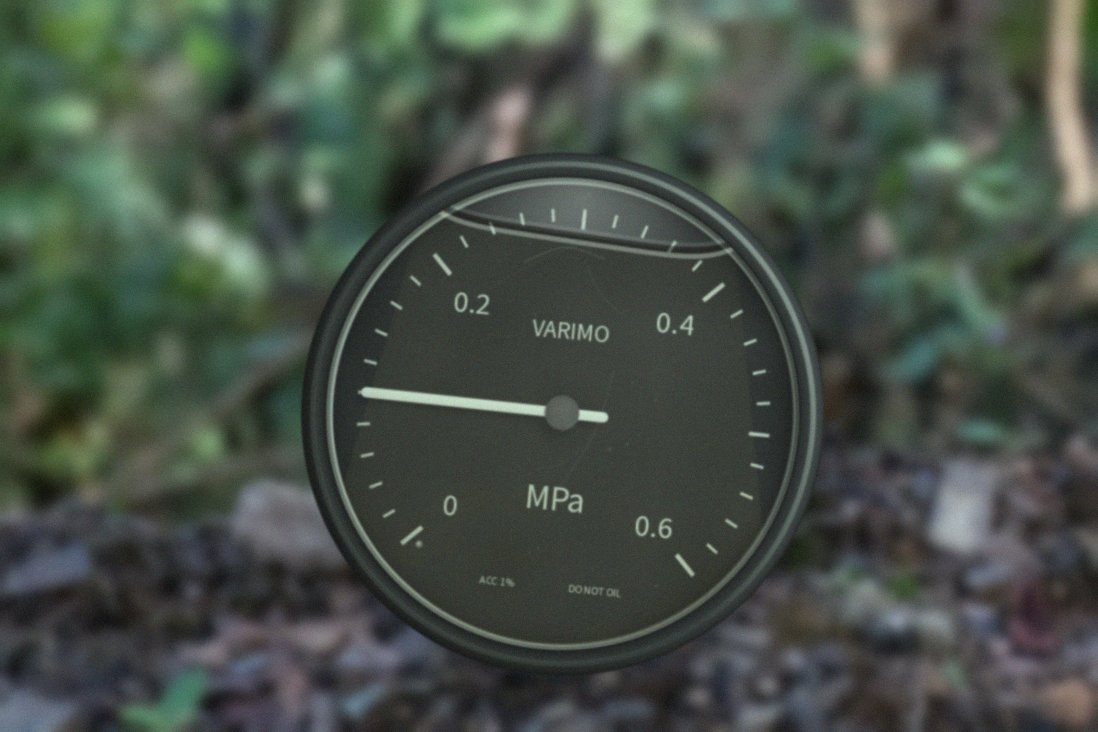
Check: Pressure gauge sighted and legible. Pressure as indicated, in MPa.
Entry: 0.1 MPa
